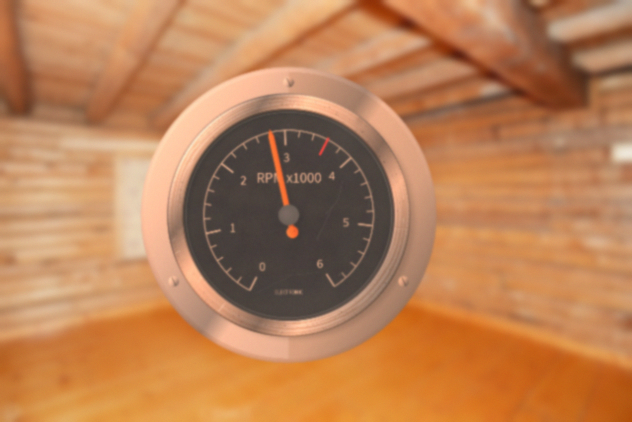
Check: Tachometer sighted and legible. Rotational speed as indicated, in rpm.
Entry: 2800 rpm
